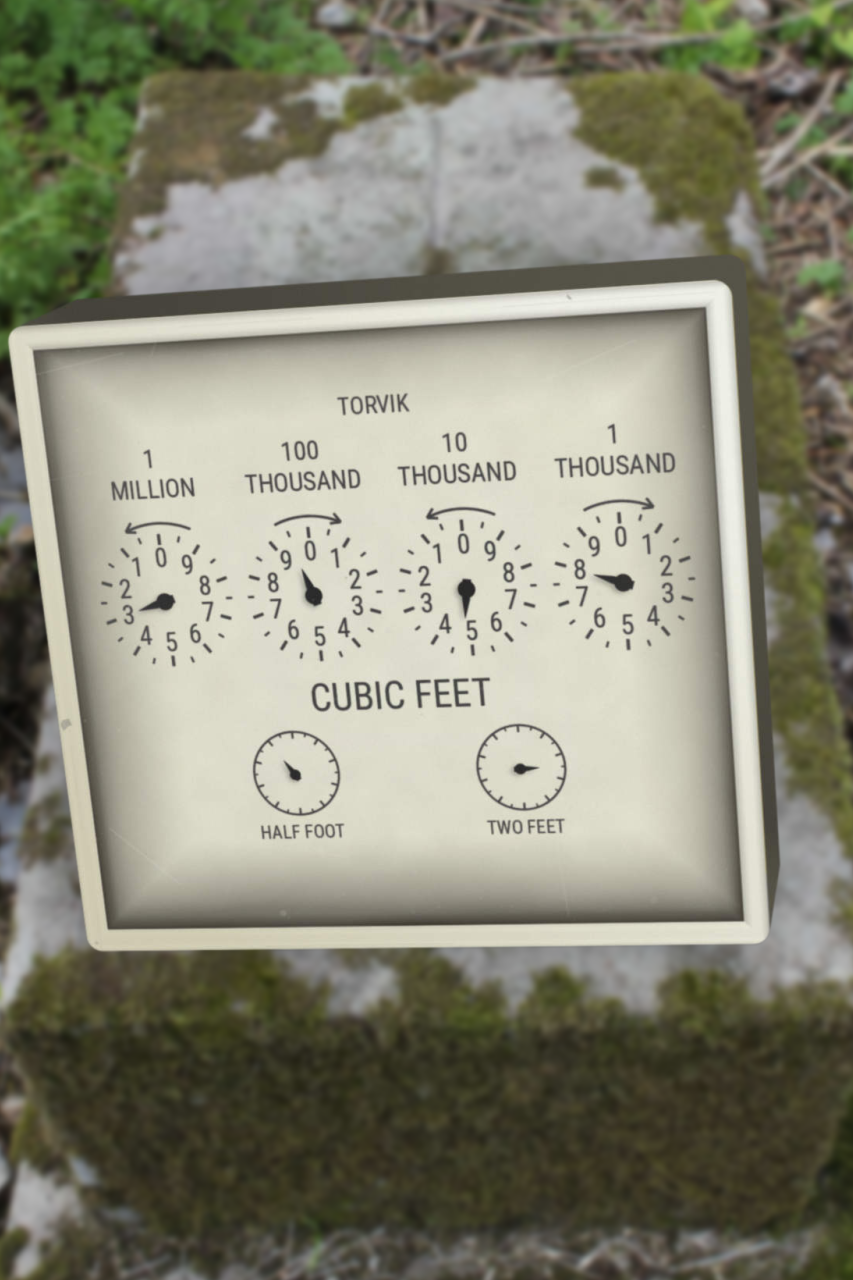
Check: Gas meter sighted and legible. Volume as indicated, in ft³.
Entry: 294800 ft³
